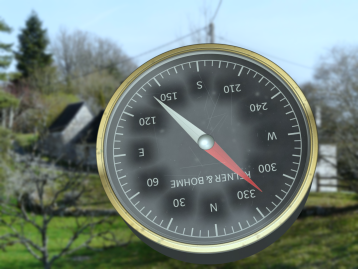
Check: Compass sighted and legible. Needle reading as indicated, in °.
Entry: 320 °
